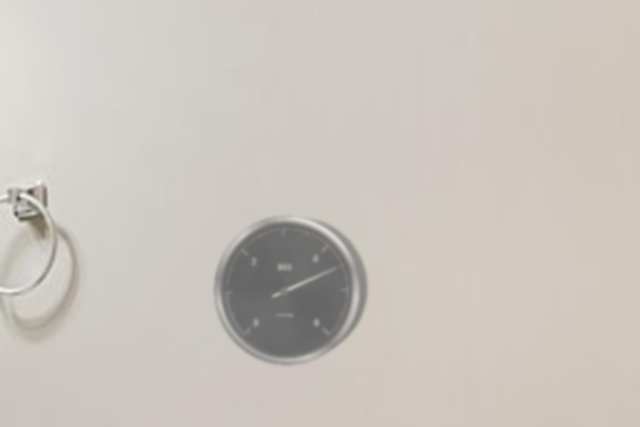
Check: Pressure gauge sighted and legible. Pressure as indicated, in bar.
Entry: 4.5 bar
